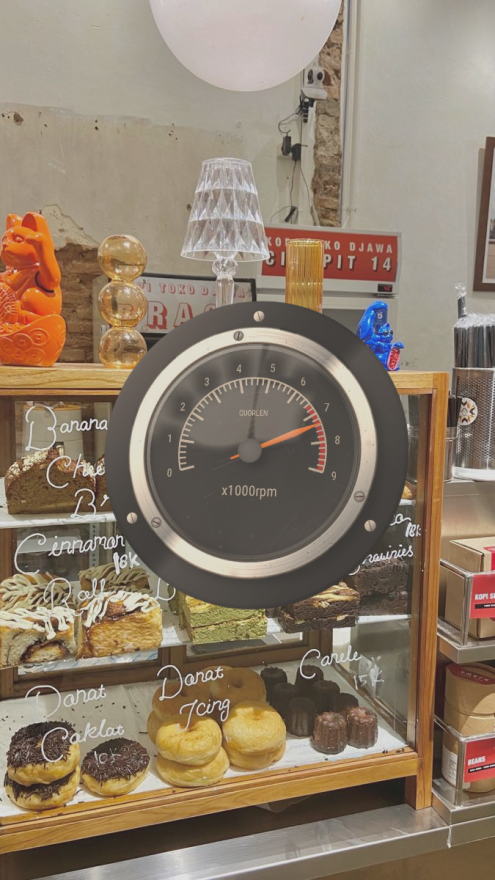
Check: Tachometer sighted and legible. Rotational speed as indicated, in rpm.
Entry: 7400 rpm
